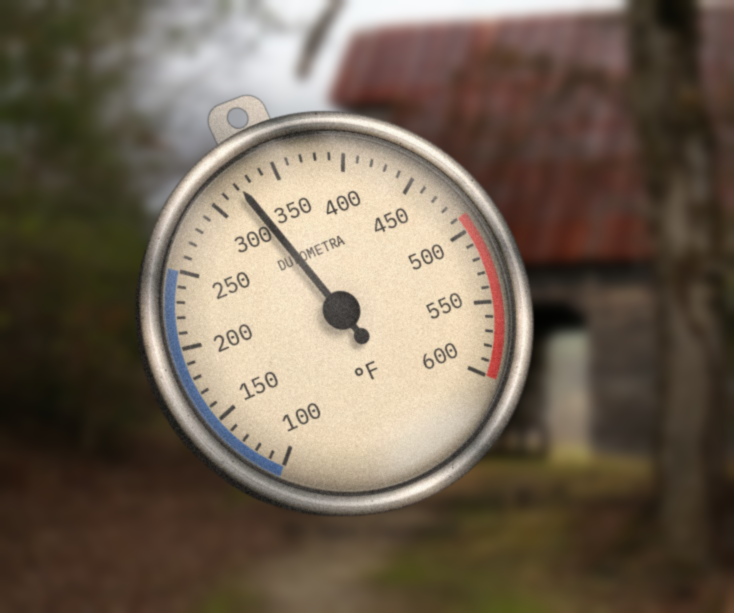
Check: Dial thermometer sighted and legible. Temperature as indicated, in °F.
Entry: 320 °F
